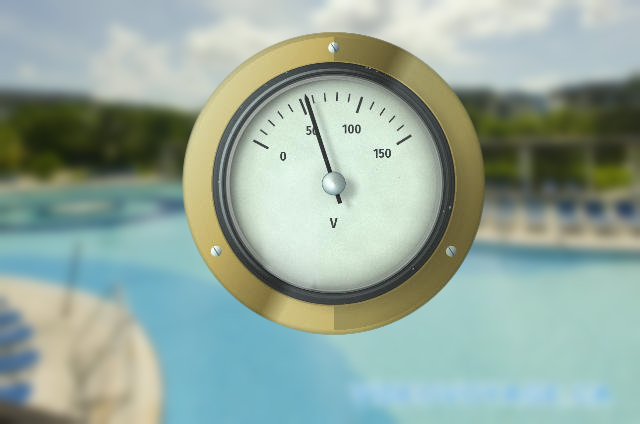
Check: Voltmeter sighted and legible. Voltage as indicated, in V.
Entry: 55 V
